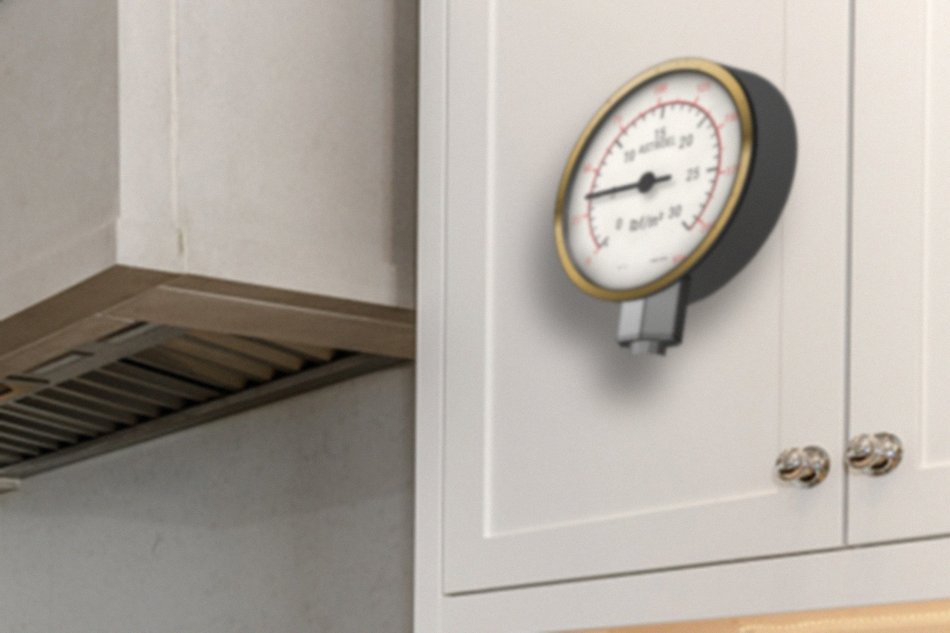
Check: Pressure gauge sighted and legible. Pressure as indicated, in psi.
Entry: 5 psi
